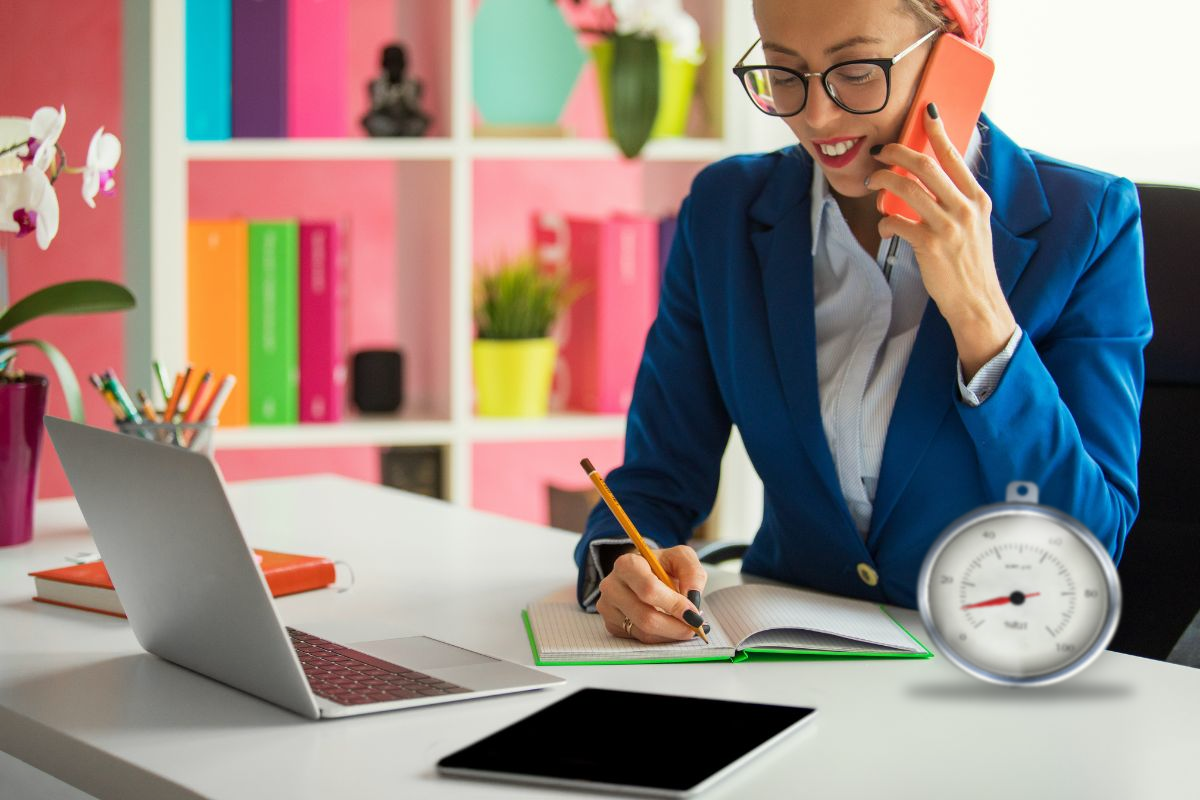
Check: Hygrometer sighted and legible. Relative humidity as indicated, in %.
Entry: 10 %
